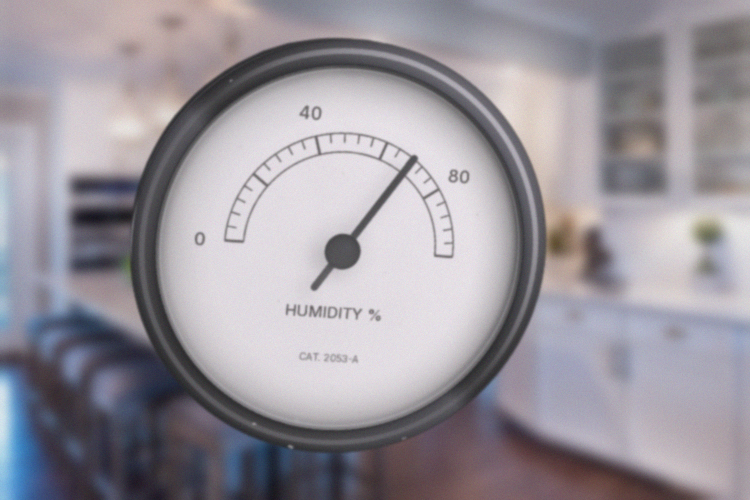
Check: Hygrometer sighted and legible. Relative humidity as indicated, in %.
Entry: 68 %
